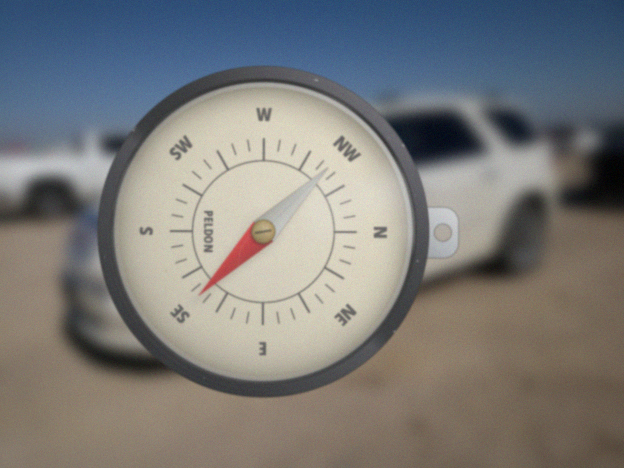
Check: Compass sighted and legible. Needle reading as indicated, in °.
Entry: 135 °
